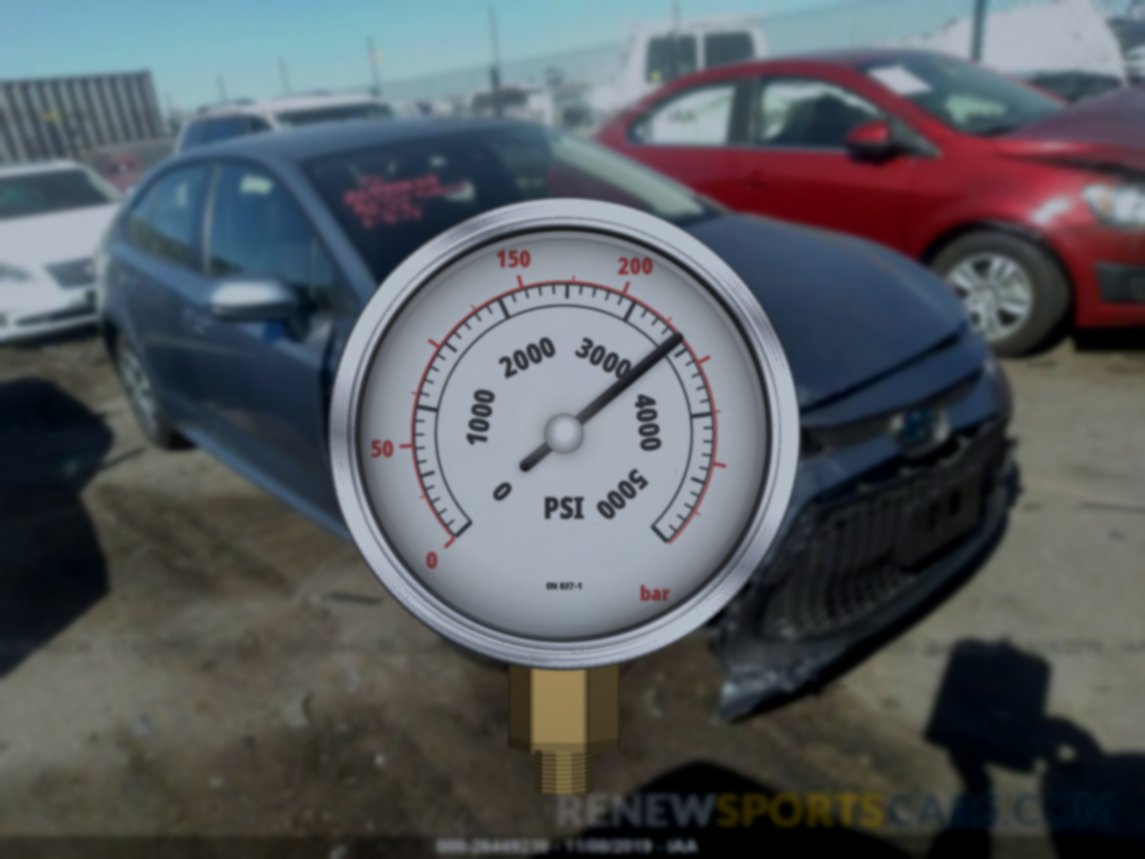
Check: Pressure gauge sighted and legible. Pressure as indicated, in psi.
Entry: 3400 psi
